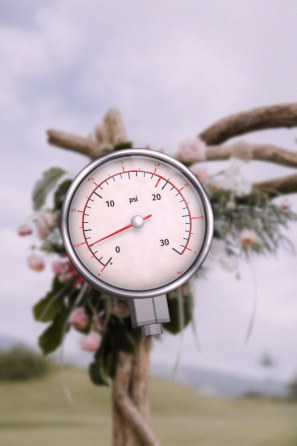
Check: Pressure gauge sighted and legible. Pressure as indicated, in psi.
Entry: 3 psi
